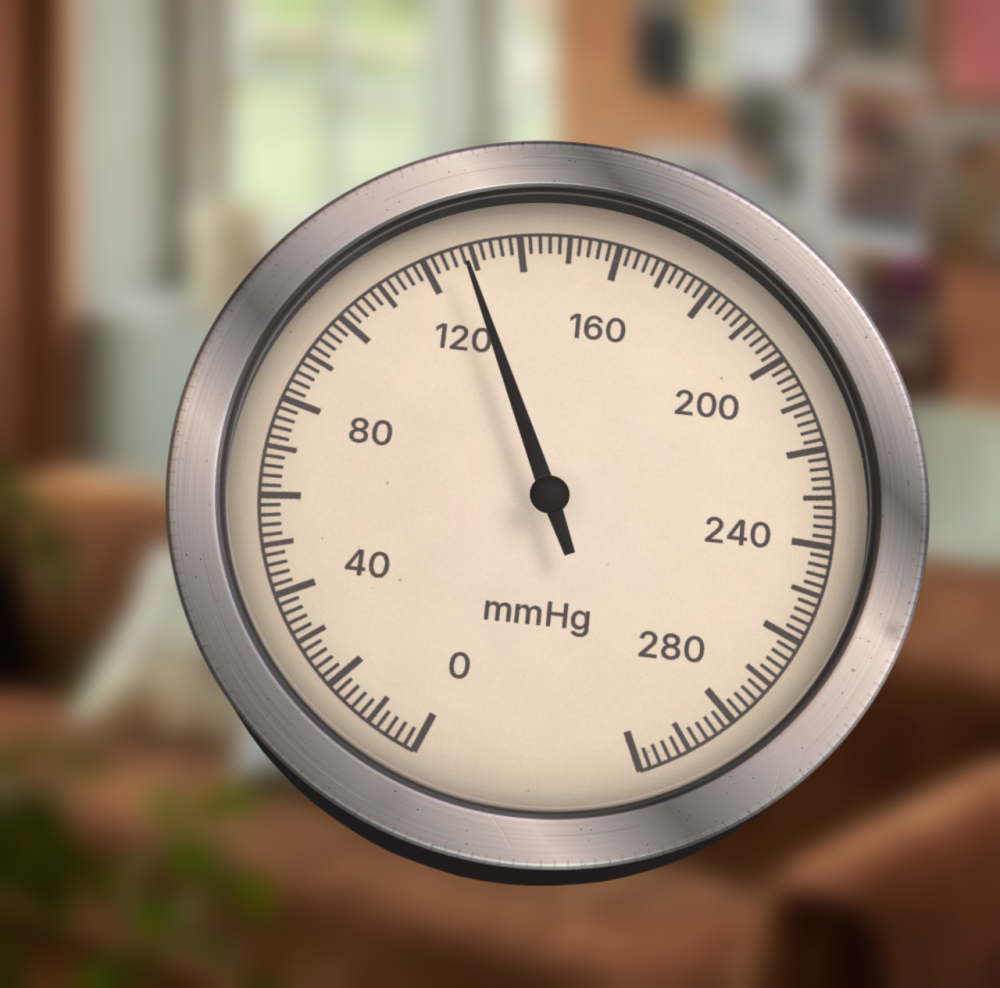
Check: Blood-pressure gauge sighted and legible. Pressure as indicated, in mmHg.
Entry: 128 mmHg
